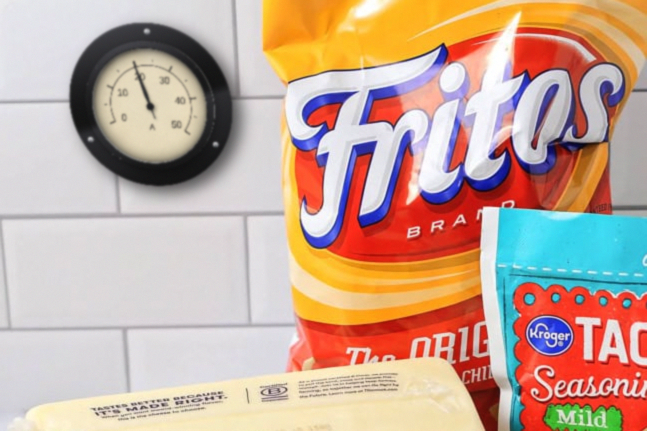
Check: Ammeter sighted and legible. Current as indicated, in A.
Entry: 20 A
